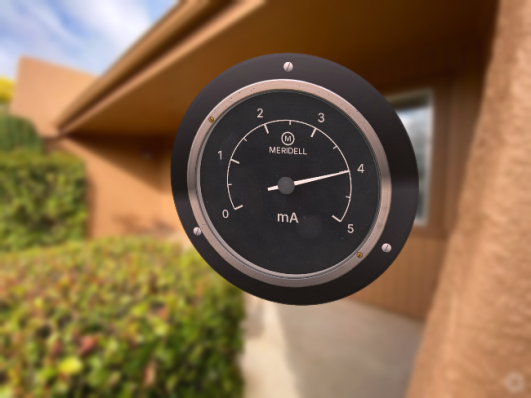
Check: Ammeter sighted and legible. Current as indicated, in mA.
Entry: 4 mA
